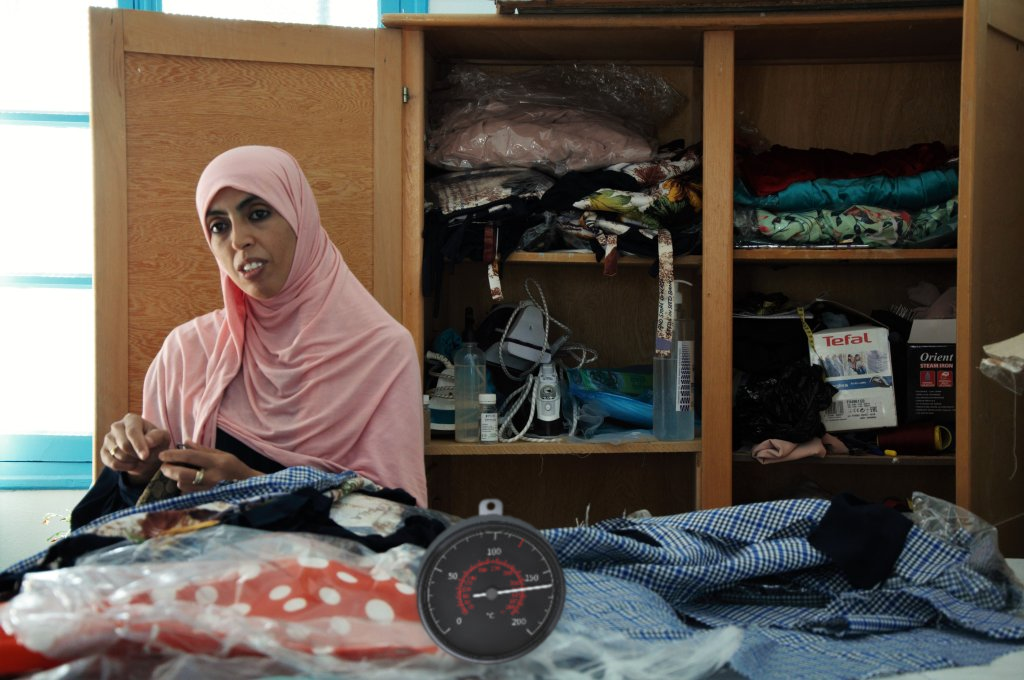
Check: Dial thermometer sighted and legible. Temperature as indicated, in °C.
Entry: 160 °C
